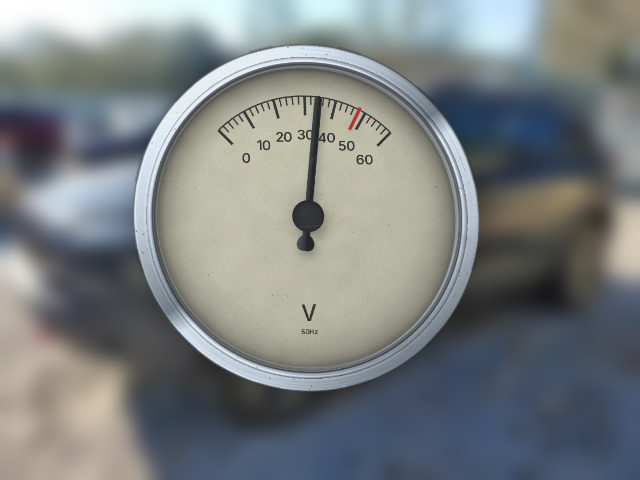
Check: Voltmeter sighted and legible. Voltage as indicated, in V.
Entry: 34 V
